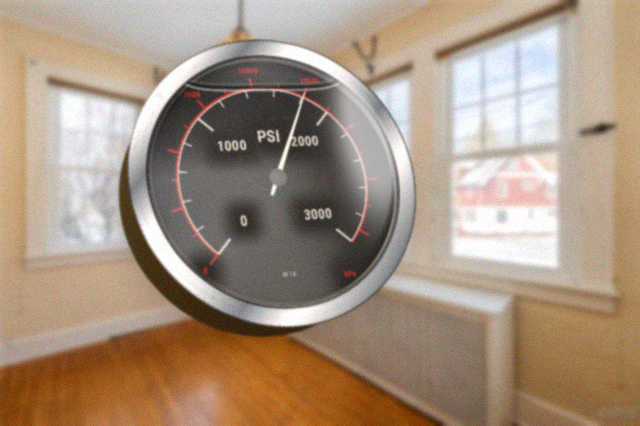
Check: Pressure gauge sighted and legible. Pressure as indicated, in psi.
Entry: 1800 psi
